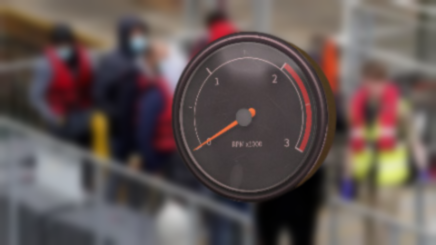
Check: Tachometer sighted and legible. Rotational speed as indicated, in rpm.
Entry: 0 rpm
